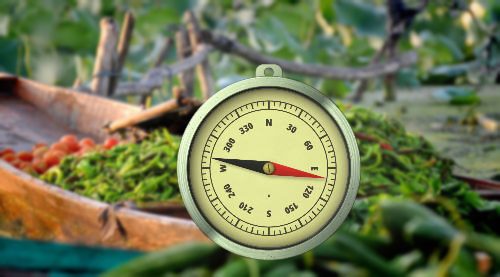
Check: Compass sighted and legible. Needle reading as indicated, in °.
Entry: 100 °
